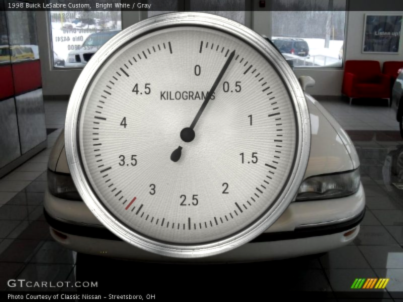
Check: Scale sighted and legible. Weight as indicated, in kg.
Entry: 0.3 kg
